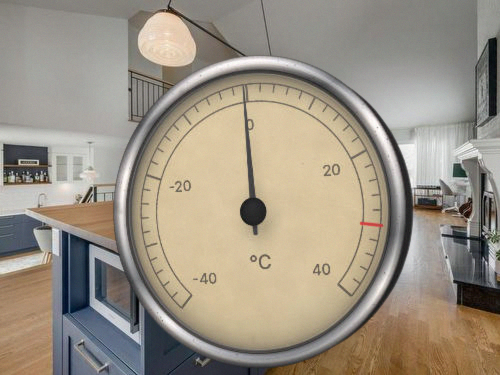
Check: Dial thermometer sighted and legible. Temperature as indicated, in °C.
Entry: 0 °C
